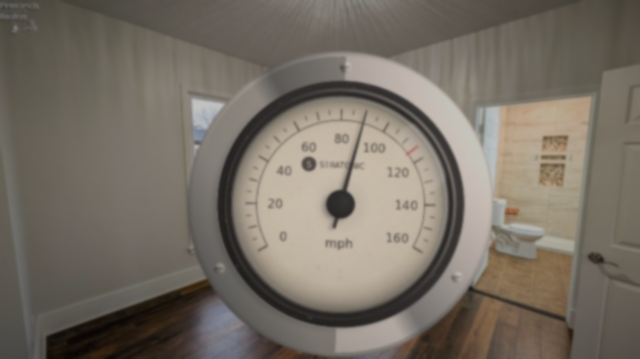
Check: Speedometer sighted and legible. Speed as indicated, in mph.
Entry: 90 mph
